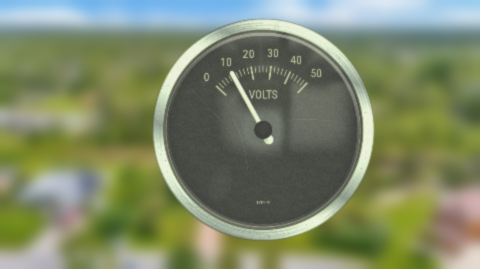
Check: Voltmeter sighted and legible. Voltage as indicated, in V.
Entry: 10 V
